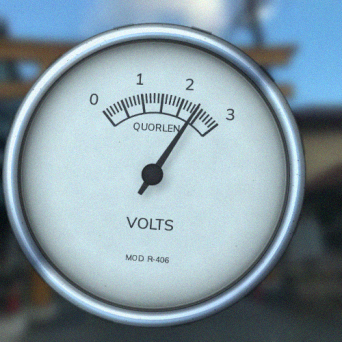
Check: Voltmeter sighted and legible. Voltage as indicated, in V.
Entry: 2.4 V
